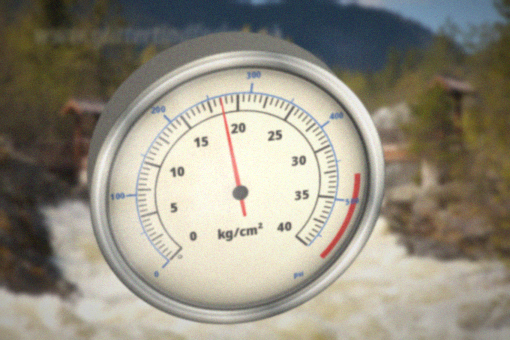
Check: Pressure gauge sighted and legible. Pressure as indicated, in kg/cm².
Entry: 18.5 kg/cm²
